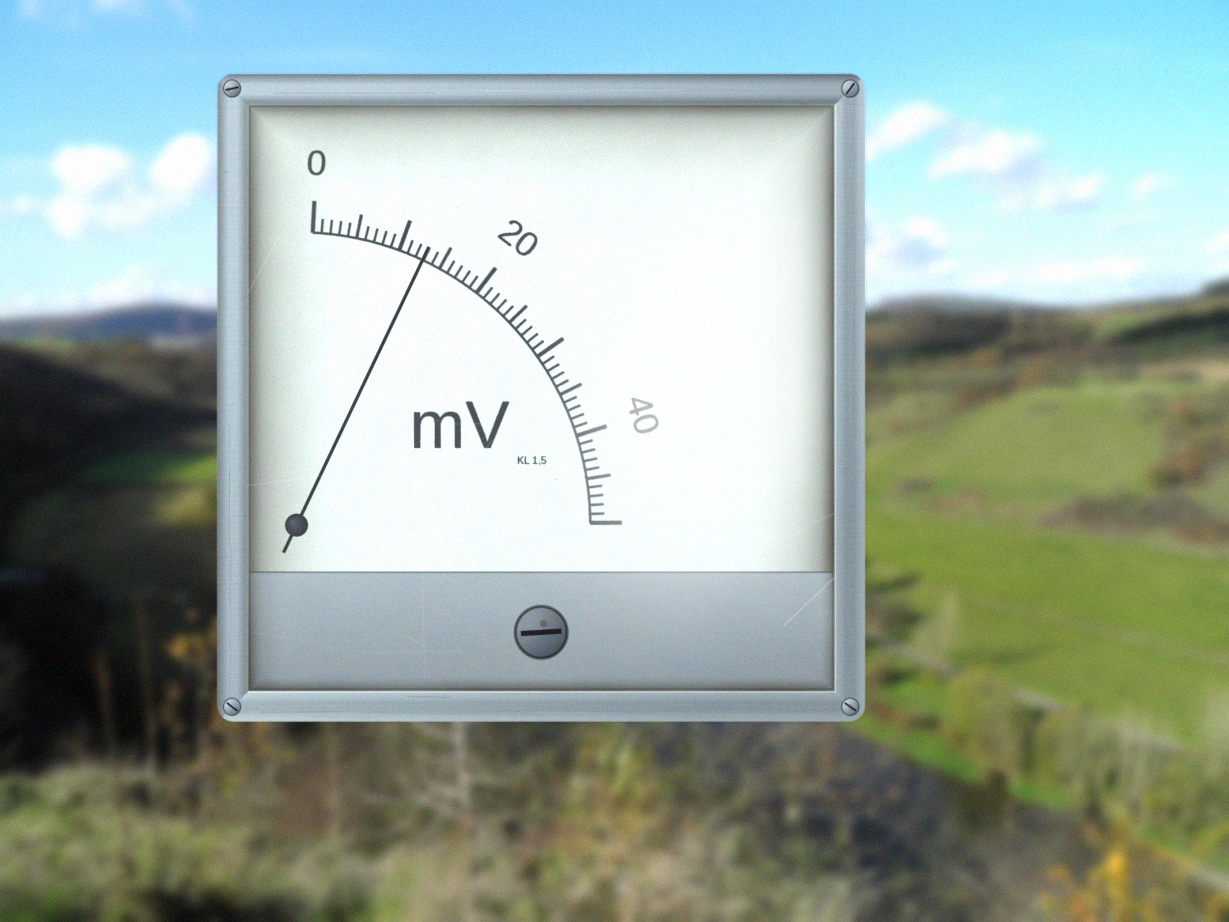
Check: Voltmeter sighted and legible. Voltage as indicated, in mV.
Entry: 13 mV
